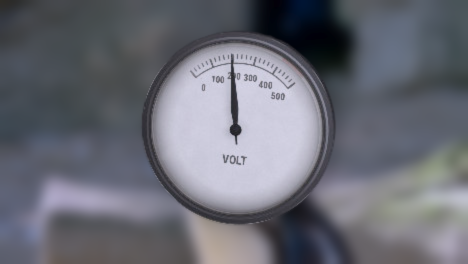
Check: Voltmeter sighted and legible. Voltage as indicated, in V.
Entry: 200 V
